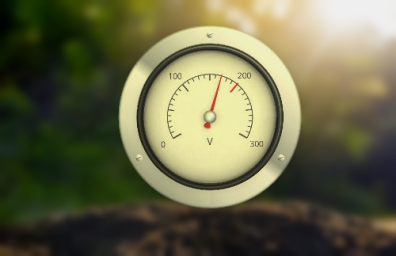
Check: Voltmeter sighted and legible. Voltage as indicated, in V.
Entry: 170 V
